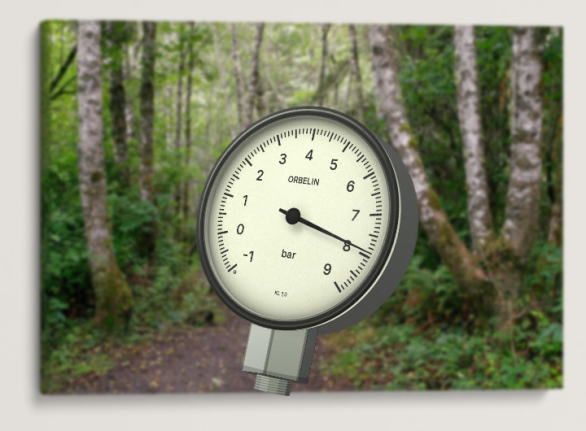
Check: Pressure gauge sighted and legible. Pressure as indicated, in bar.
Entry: 7.9 bar
